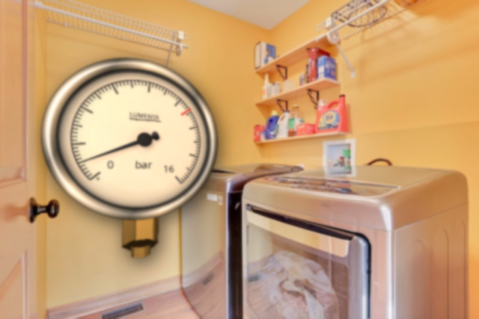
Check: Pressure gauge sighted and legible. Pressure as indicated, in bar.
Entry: 1 bar
